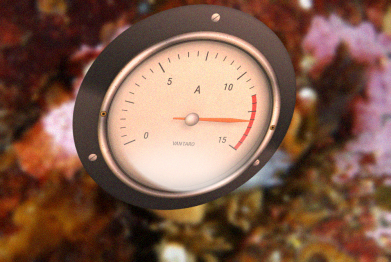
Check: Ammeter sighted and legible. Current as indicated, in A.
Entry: 13 A
